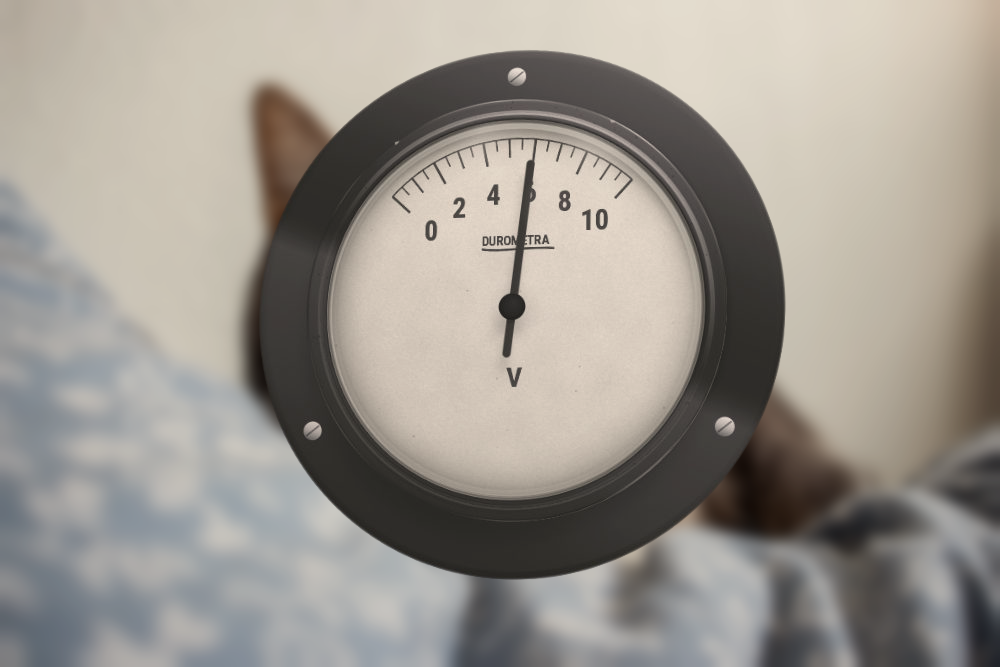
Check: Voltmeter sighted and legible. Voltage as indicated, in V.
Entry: 6 V
